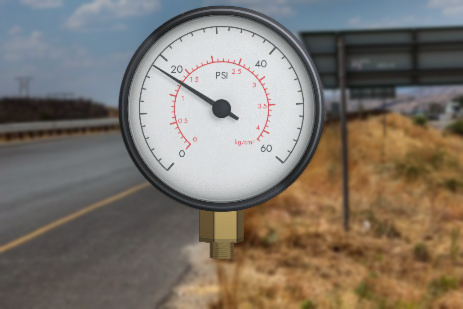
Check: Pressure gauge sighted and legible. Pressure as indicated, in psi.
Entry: 18 psi
